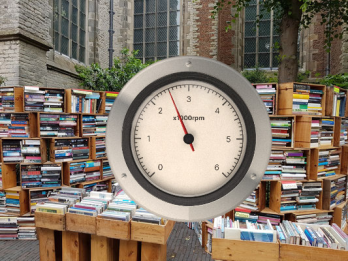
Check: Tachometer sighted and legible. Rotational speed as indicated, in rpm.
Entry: 2500 rpm
